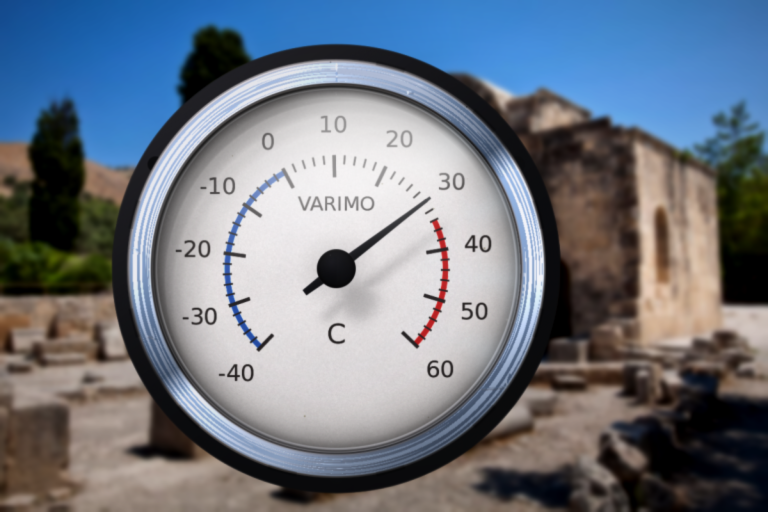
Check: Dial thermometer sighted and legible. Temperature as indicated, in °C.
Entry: 30 °C
